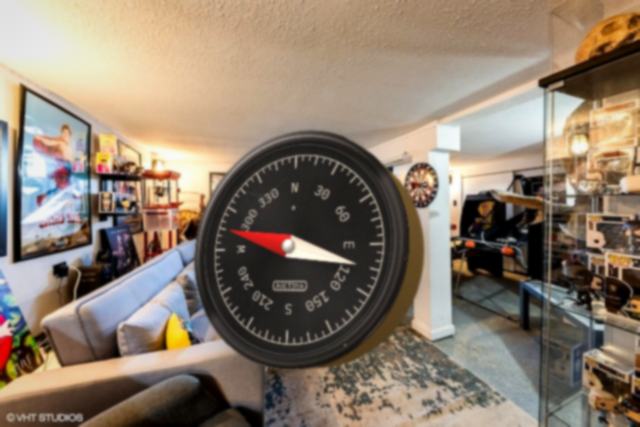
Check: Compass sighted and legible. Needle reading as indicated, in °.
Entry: 285 °
